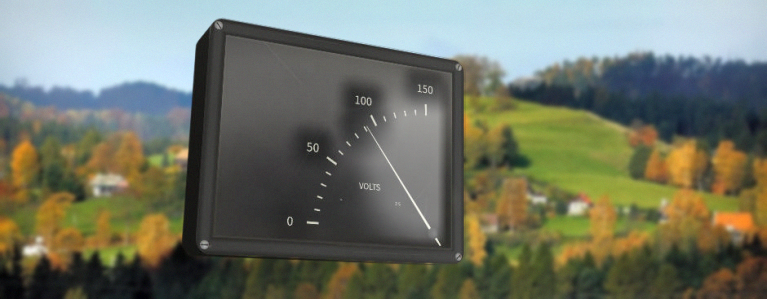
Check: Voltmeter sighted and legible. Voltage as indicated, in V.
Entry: 90 V
